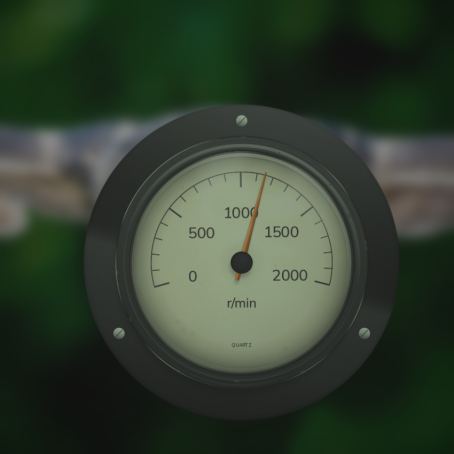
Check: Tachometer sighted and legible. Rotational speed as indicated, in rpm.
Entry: 1150 rpm
